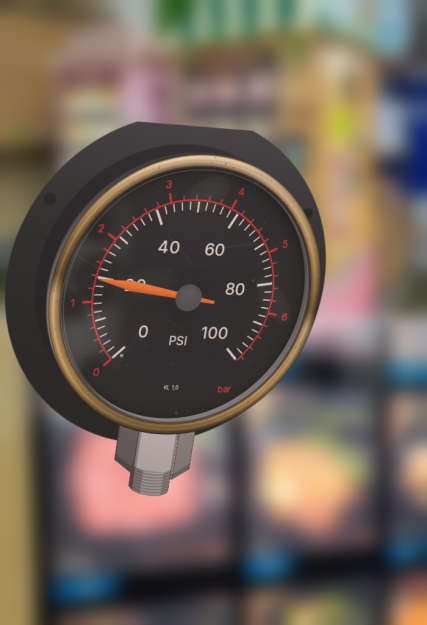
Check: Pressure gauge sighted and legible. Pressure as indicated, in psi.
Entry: 20 psi
